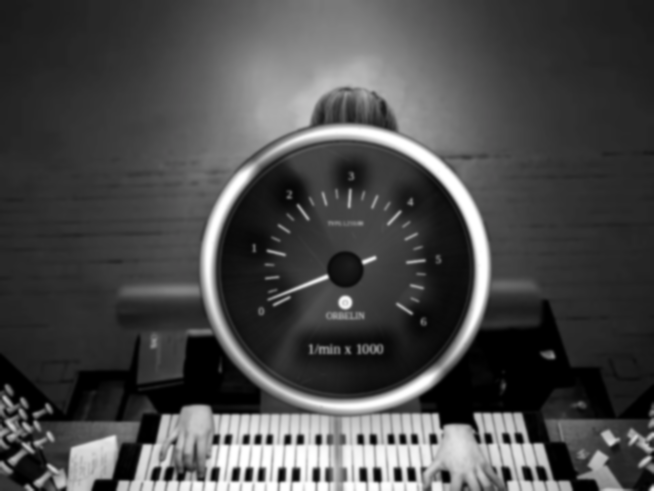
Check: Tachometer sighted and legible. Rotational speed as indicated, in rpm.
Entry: 125 rpm
